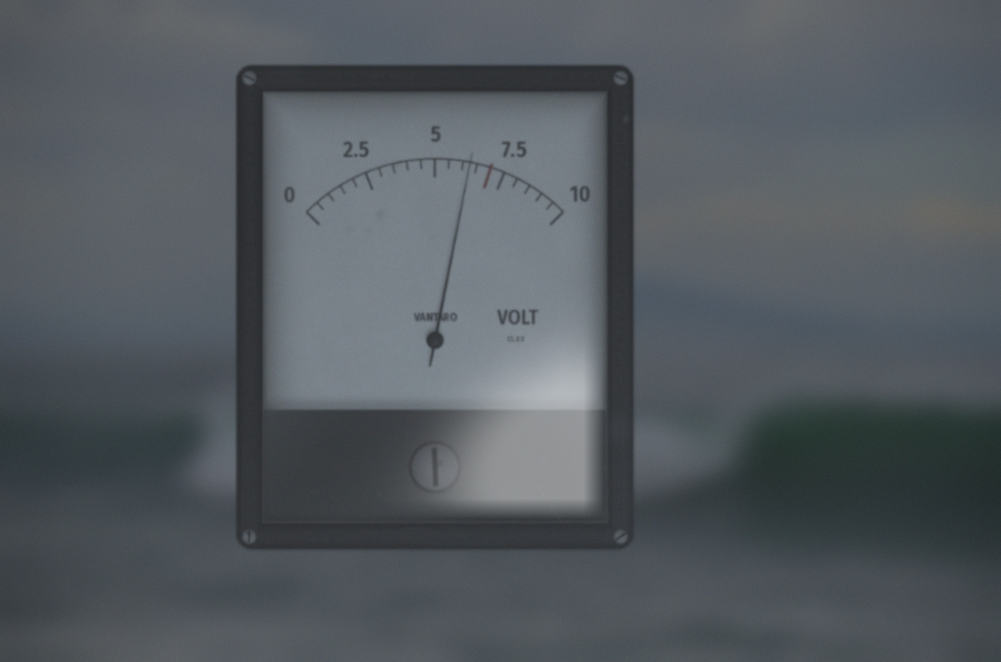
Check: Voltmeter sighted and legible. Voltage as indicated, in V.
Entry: 6.25 V
